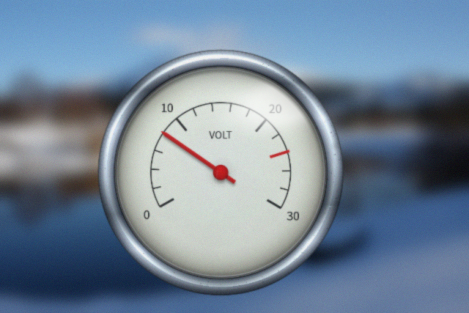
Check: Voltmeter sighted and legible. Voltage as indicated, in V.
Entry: 8 V
